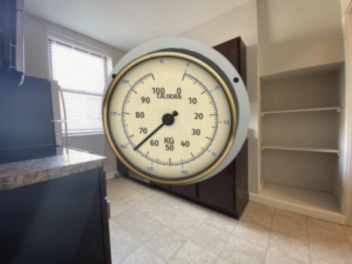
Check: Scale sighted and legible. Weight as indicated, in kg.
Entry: 65 kg
